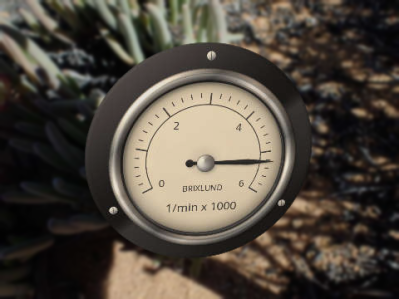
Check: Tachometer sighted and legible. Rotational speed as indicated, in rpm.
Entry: 5200 rpm
